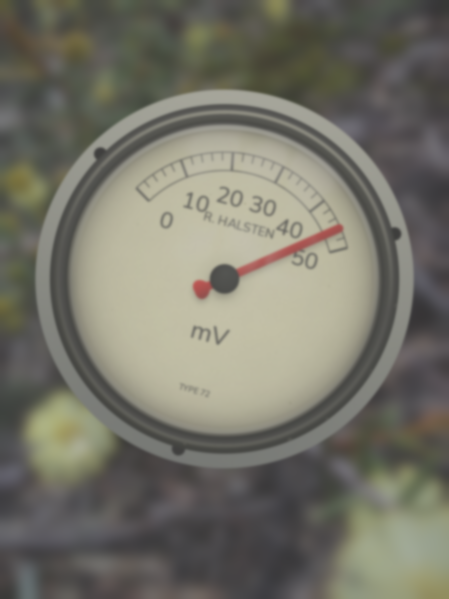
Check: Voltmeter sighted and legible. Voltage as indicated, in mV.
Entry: 46 mV
